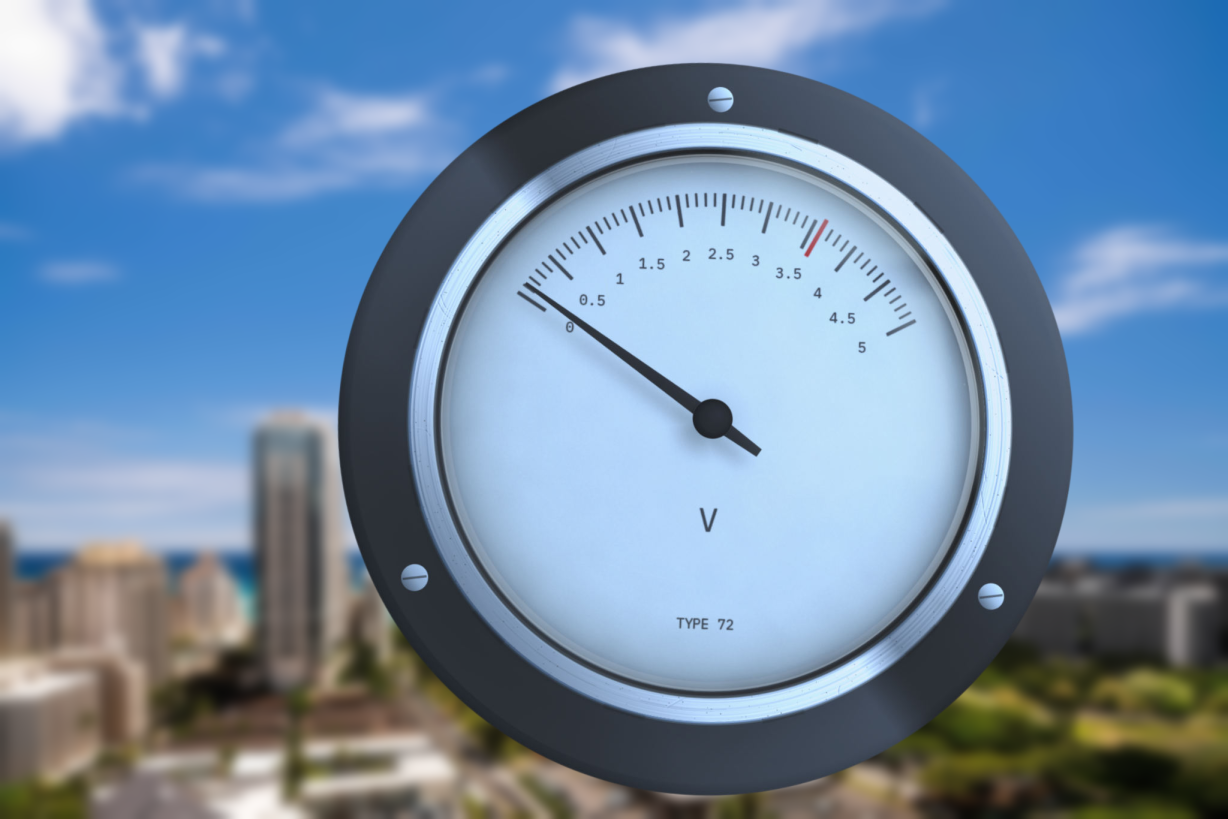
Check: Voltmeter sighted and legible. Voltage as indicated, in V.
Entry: 0.1 V
